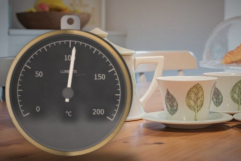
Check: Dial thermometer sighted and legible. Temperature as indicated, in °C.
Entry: 105 °C
